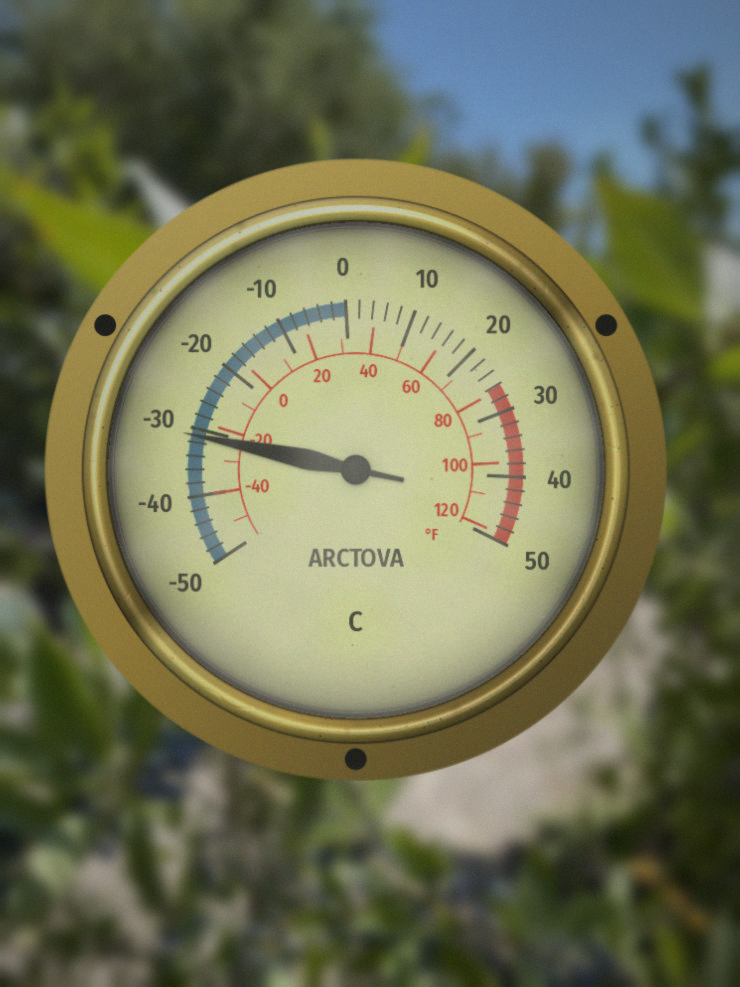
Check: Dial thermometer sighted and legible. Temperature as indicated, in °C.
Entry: -31 °C
